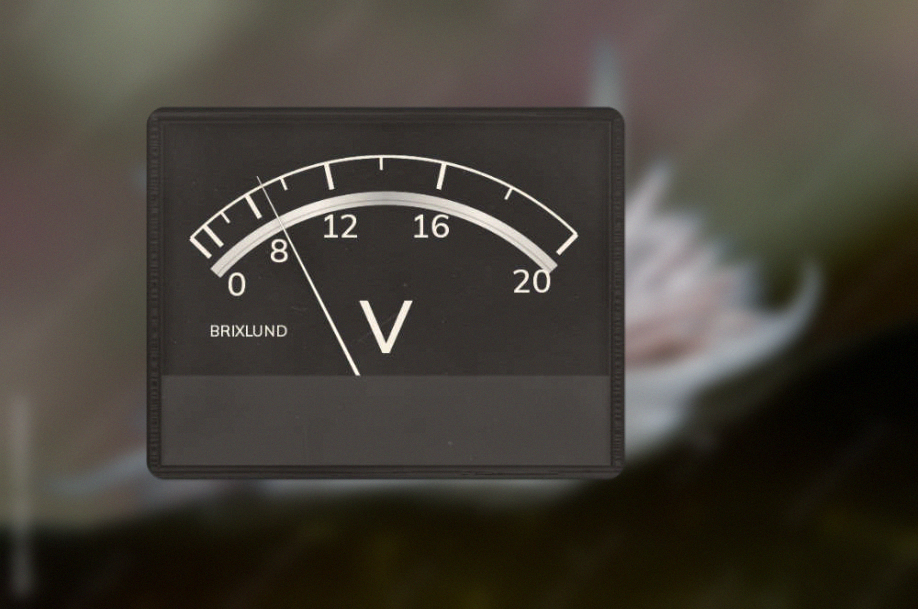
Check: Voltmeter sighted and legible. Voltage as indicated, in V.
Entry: 9 V
